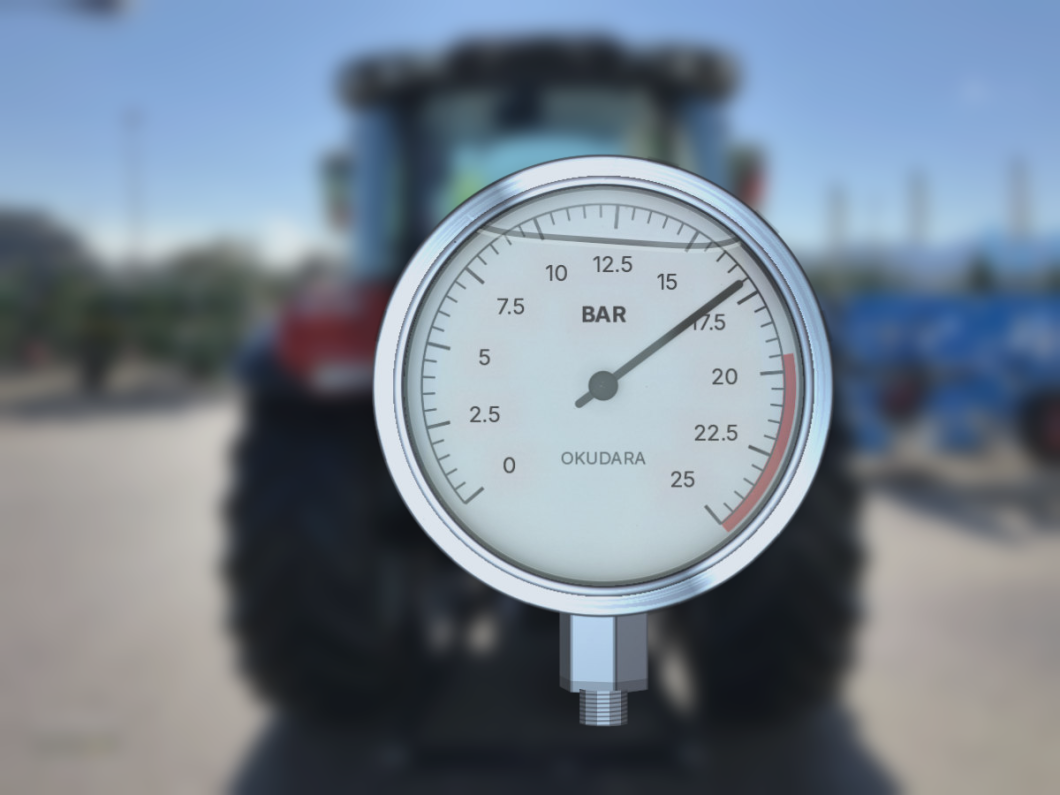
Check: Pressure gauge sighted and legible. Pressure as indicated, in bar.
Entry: 17 bar
